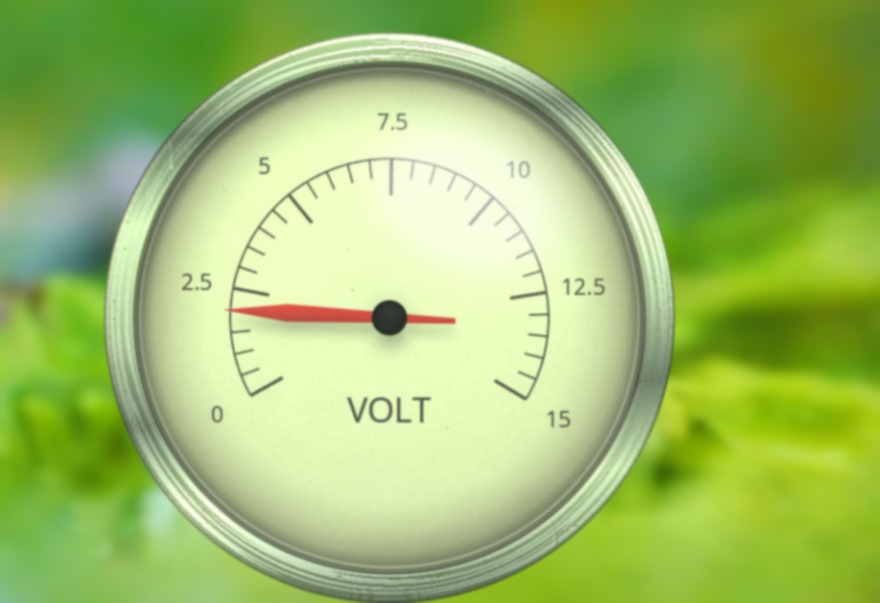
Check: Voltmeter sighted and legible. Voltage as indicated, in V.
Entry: 2 V
